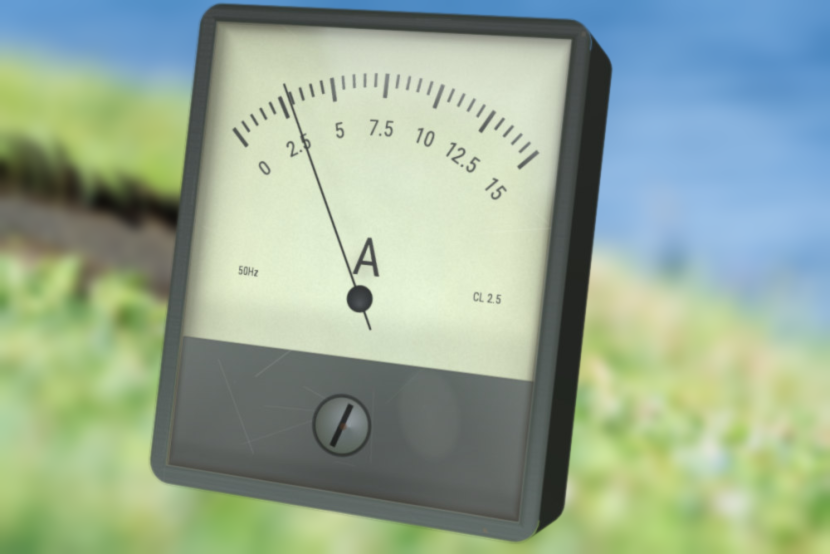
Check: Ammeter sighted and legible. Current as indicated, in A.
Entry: 3 A
